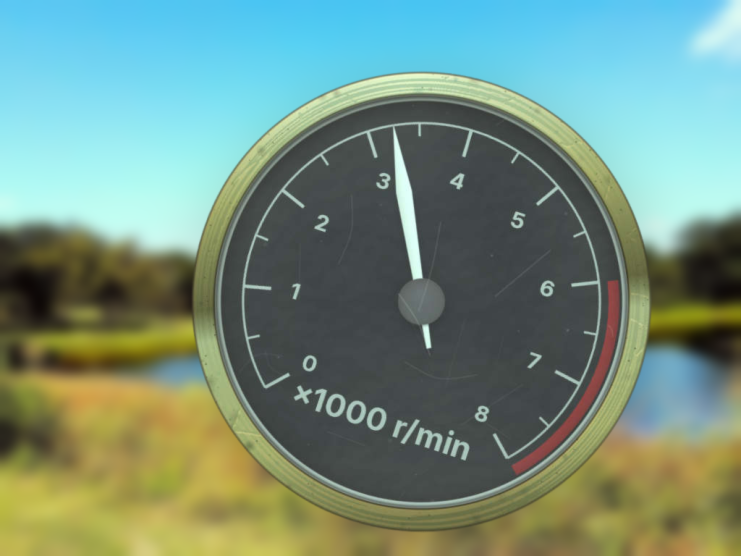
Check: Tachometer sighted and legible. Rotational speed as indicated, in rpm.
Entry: 3250 rpm
